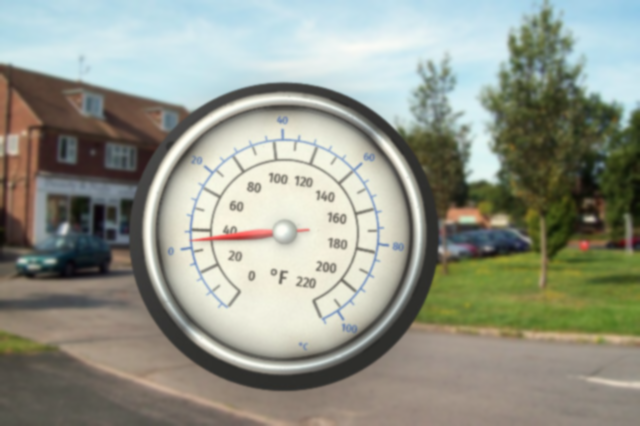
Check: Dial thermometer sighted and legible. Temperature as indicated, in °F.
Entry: 35 °F
